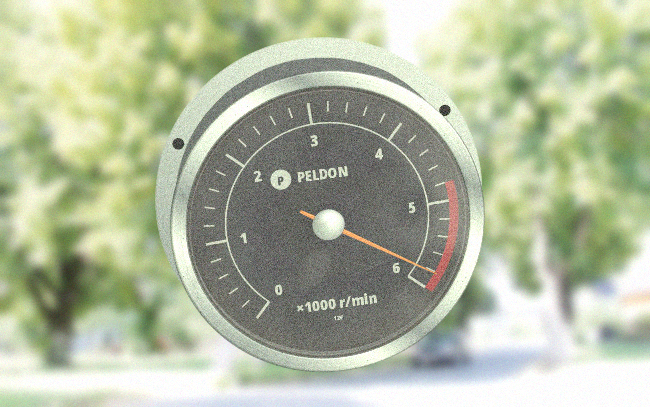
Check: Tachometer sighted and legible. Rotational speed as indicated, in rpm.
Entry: 5800 rpm
